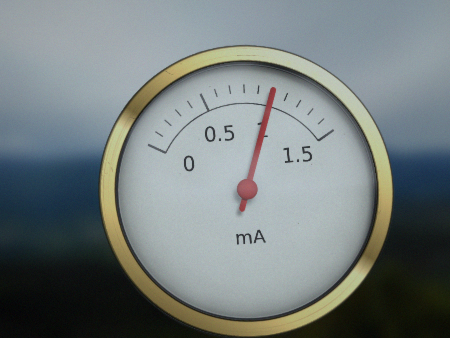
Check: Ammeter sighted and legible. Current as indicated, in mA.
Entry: 1 mA
